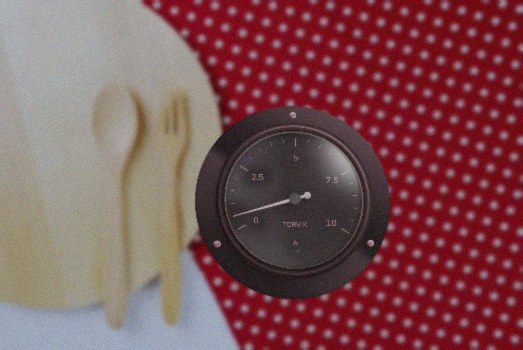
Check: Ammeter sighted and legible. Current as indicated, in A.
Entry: 0.5 A
